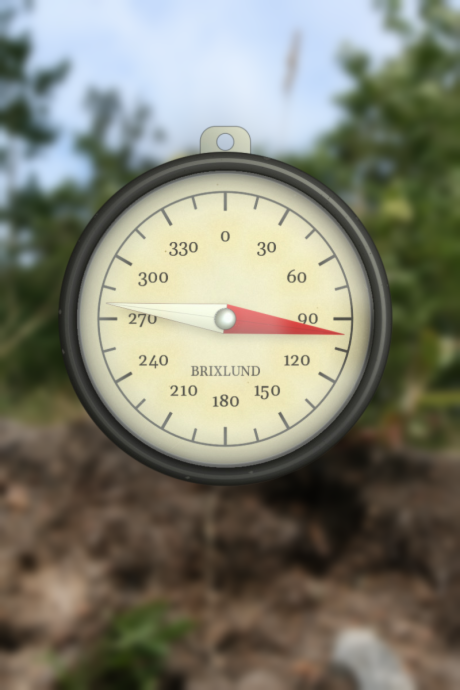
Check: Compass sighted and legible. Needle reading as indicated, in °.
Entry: 97.5 °
